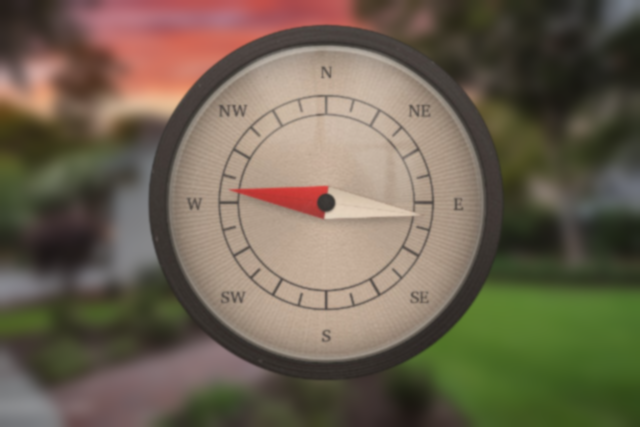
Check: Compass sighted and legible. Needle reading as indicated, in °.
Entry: 277.5 °
